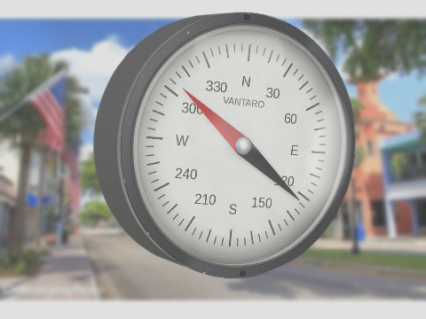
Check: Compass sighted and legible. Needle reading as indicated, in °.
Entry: 305 °
